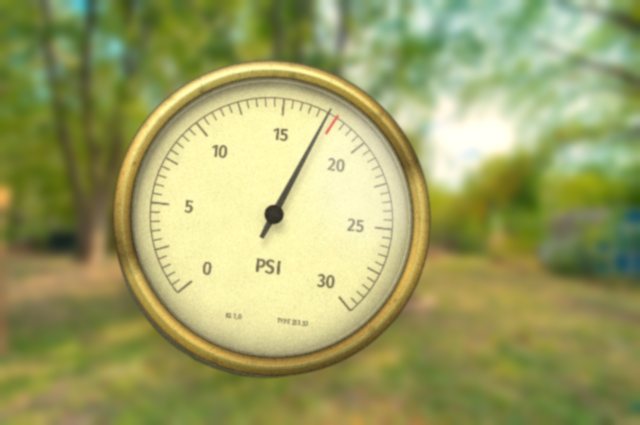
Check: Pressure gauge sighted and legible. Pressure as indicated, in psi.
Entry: 17.5 psi
